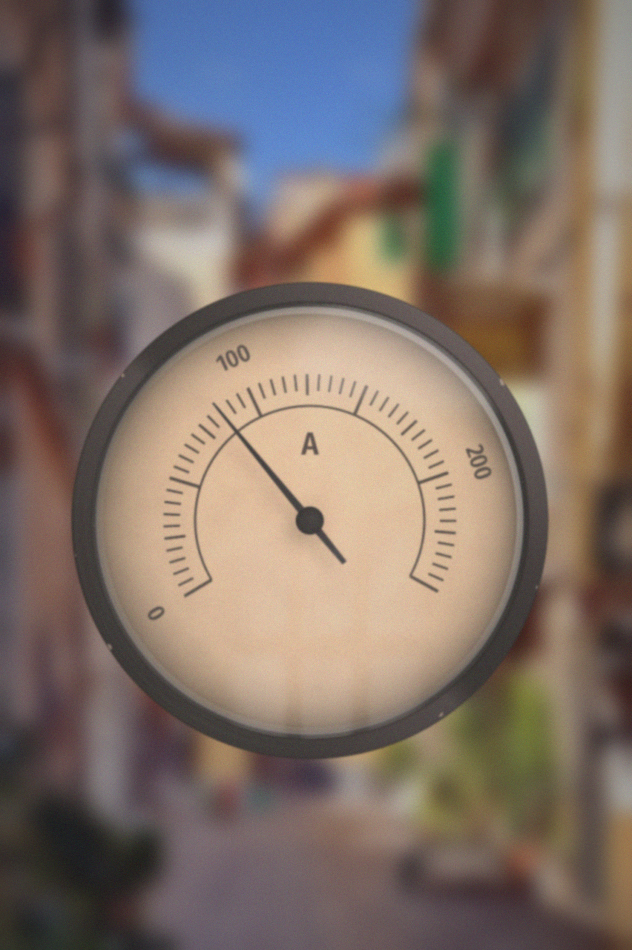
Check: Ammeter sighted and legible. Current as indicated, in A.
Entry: 85 A
